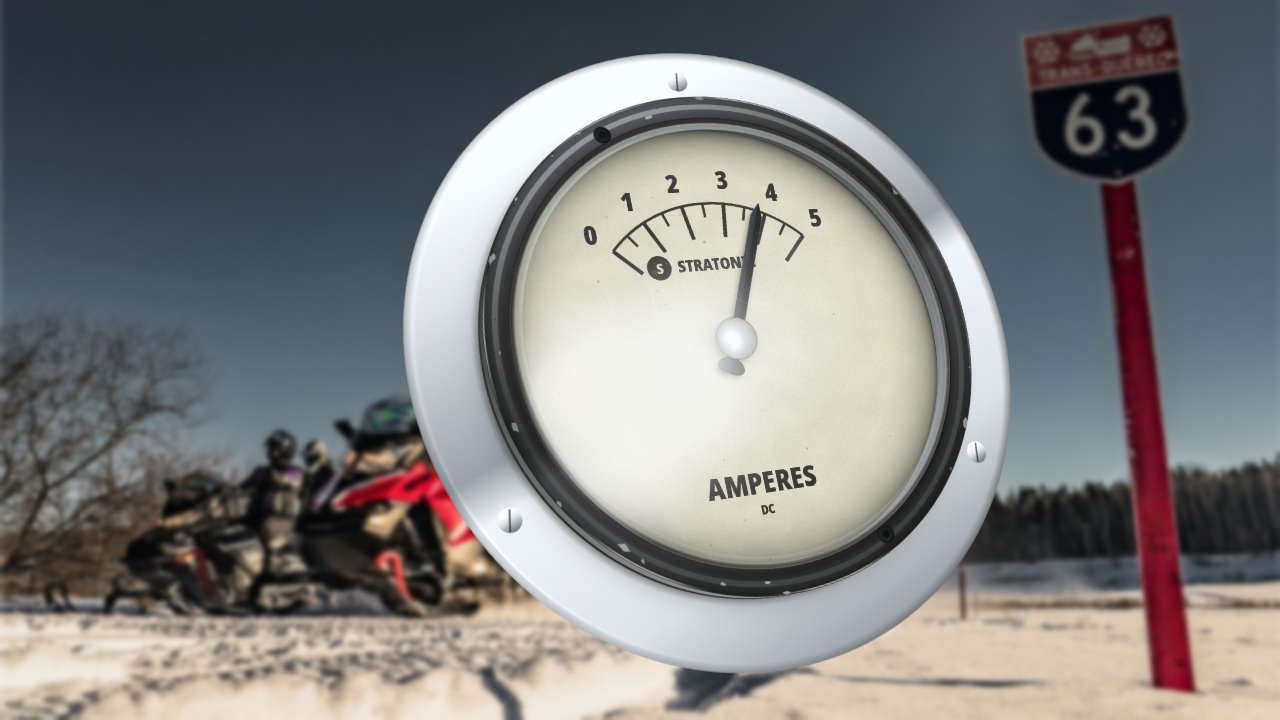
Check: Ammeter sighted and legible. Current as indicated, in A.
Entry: 3.75 A
